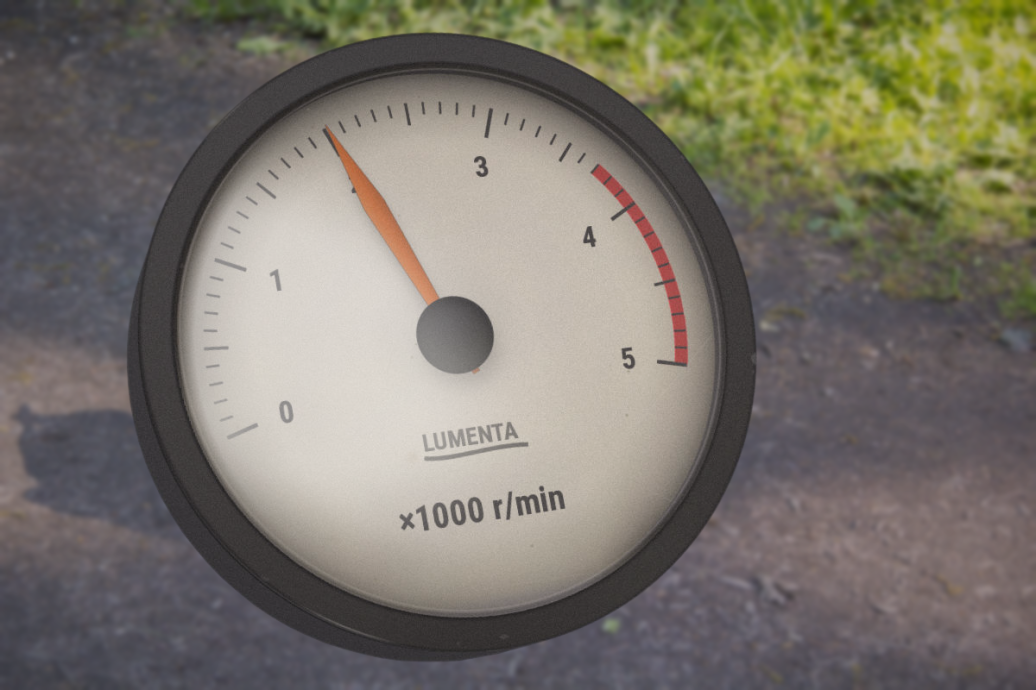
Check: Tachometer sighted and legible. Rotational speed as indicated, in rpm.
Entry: 2000 rpm
